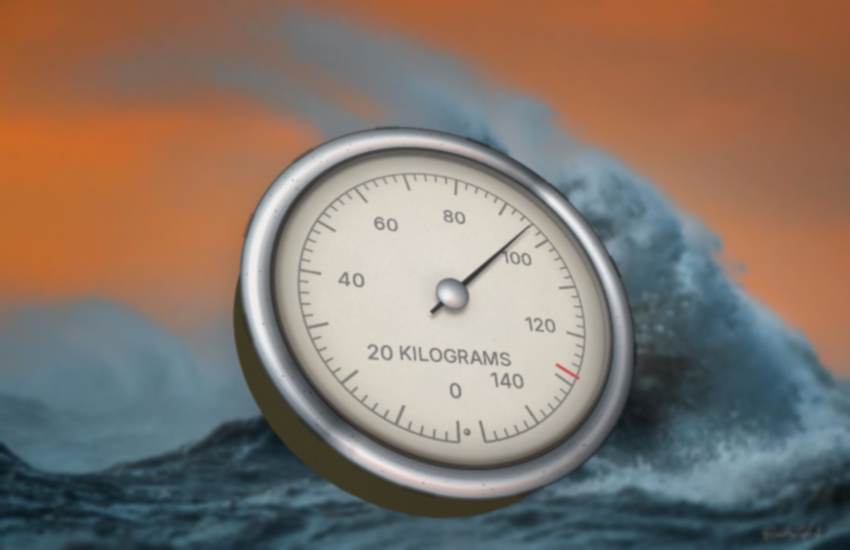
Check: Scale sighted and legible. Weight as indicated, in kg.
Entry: 96 kg
